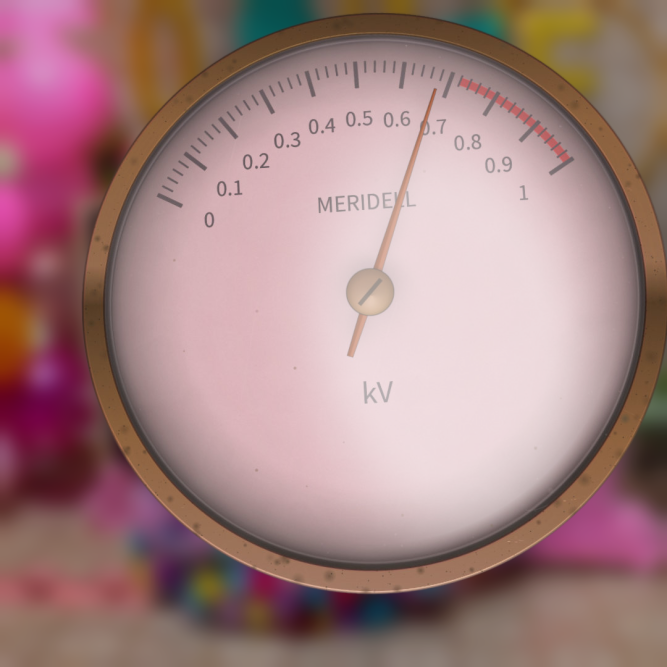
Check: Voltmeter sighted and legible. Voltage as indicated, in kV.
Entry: 0.68 kV
